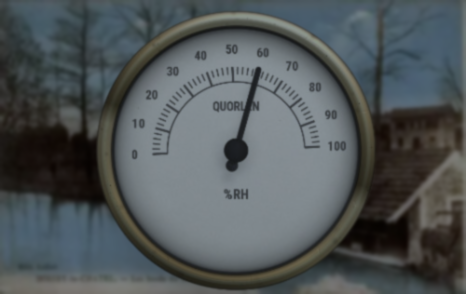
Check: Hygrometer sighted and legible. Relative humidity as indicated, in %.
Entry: 60 %
